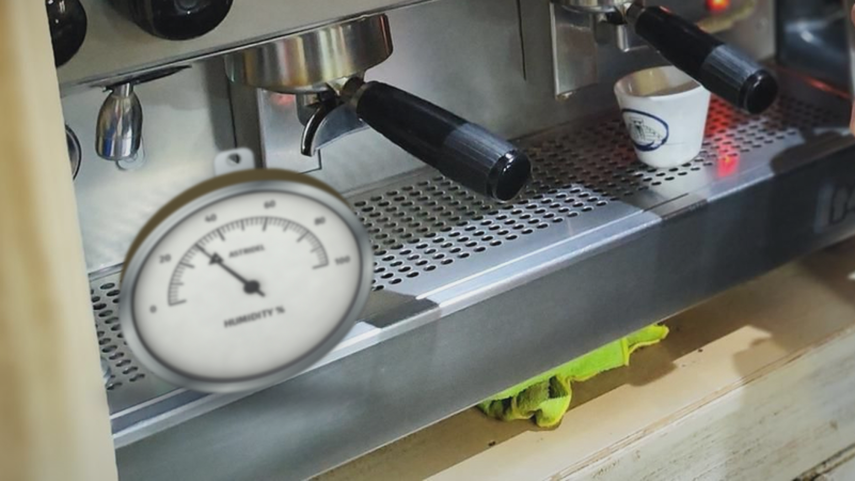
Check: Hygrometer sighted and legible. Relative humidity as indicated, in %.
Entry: 30 %
